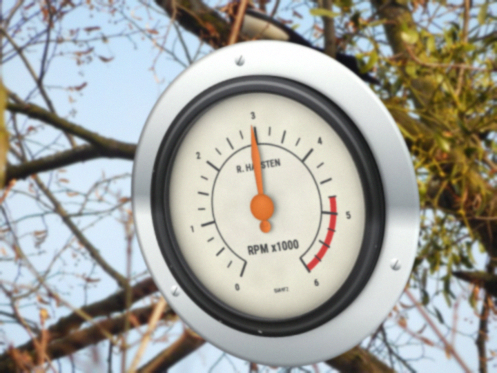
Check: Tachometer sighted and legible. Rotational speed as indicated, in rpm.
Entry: 3000 rpm
